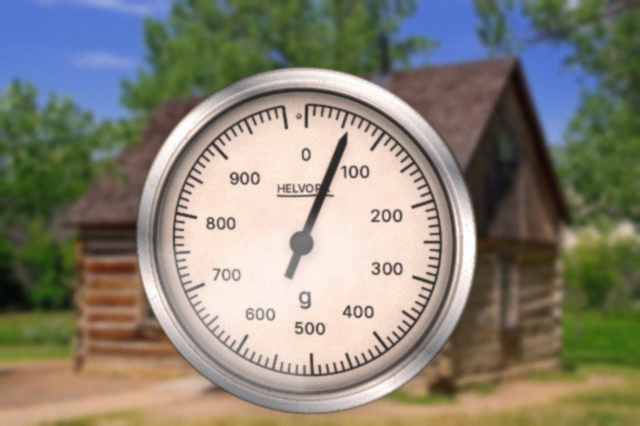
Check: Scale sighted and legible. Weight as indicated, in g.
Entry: 60 g
